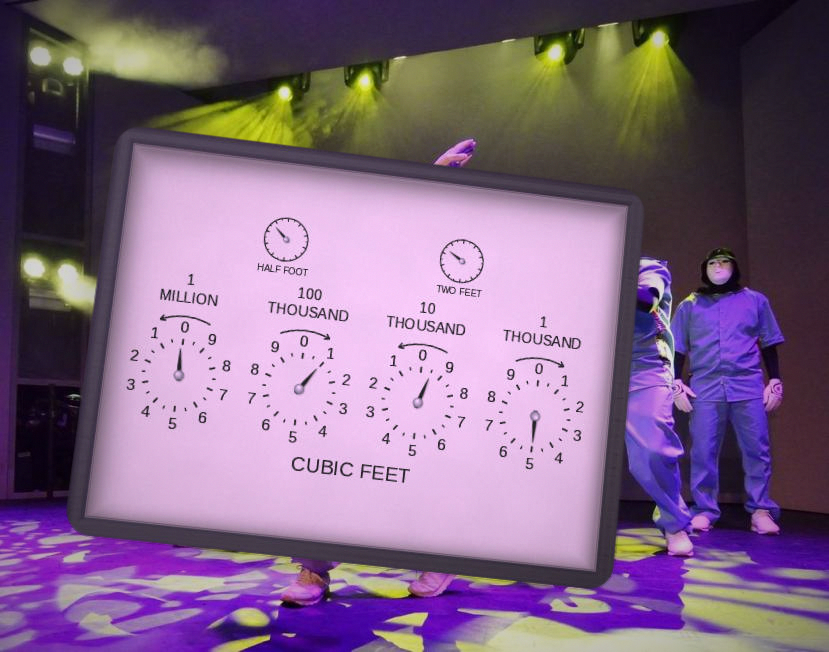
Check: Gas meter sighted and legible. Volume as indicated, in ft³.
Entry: 9500 ft³
